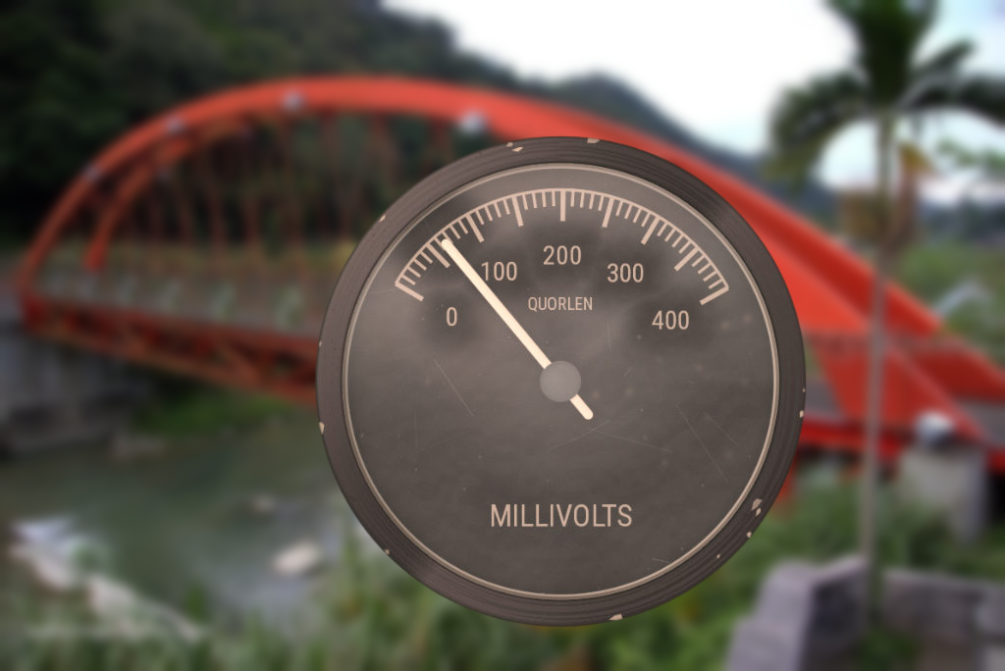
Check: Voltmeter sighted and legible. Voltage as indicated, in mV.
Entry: 65 mV
